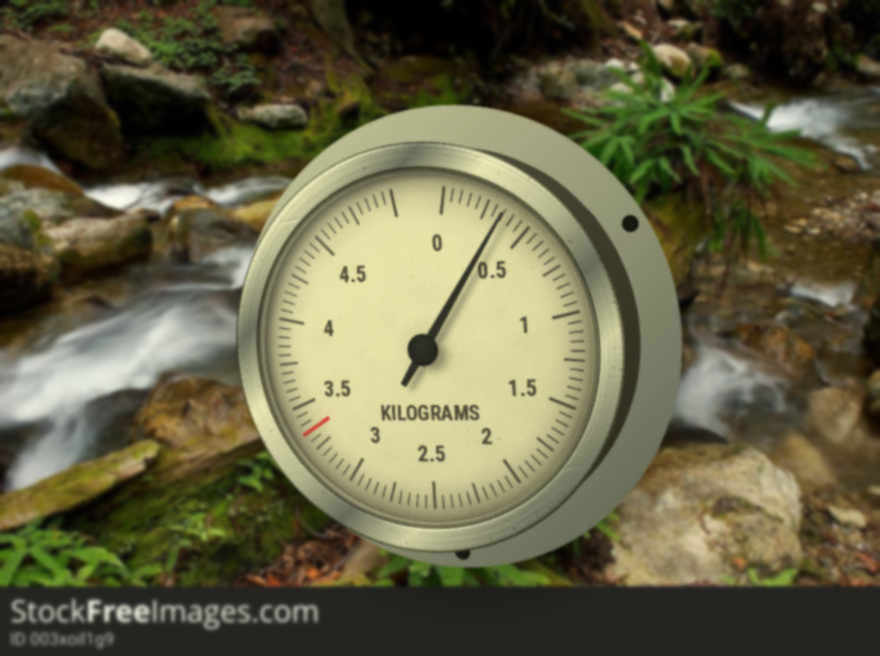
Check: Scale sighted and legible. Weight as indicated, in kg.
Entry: 0.35 kg
